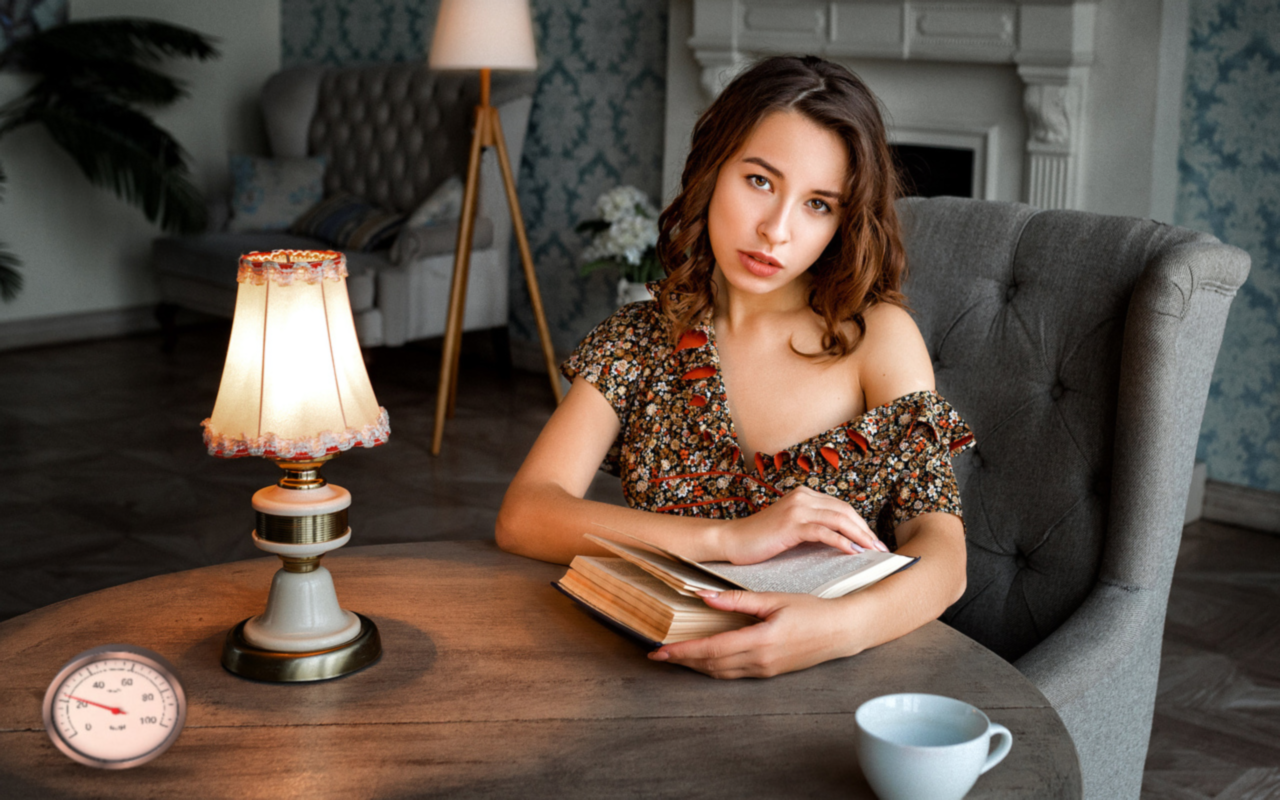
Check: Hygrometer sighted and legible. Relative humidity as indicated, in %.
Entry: 24 %
